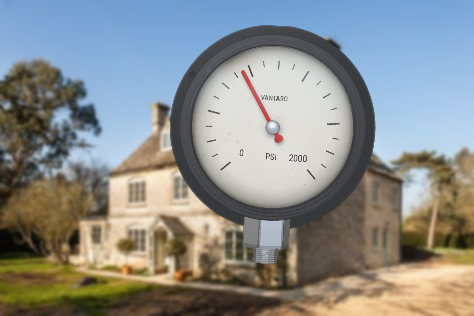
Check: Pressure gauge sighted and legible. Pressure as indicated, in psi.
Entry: 750 psi
